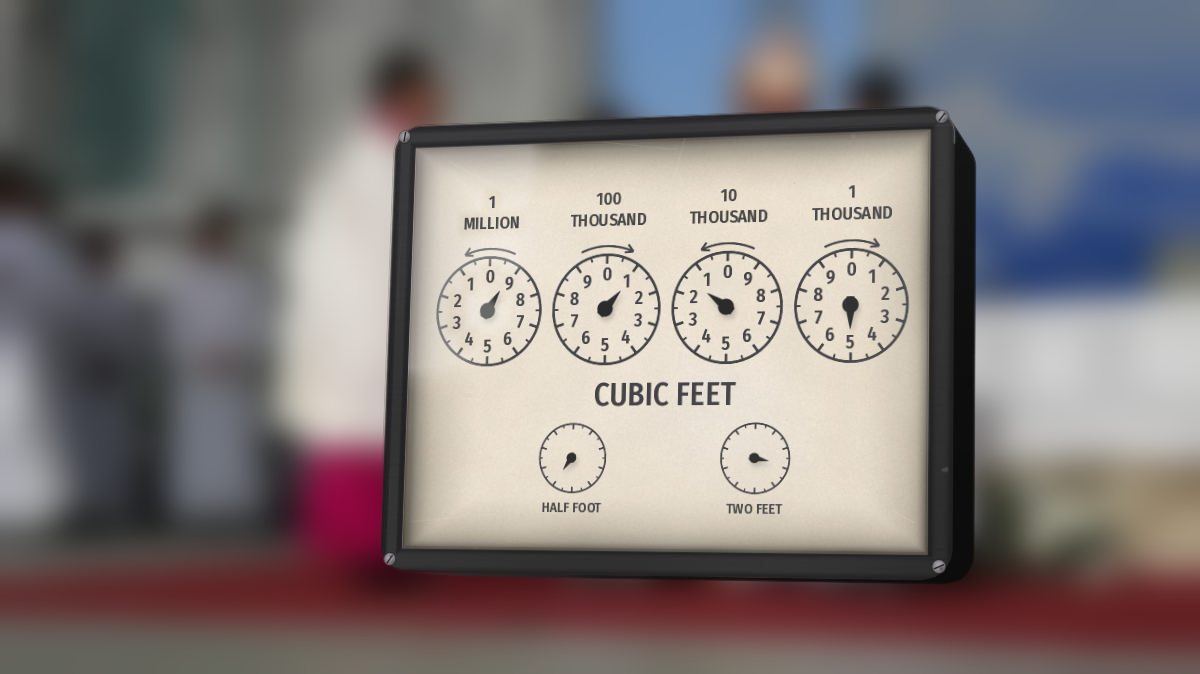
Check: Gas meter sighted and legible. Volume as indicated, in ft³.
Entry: 911500 ft³
